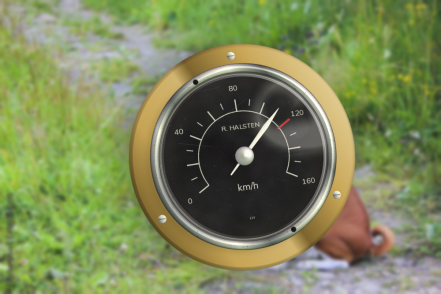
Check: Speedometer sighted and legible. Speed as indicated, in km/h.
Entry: 110 km/h
